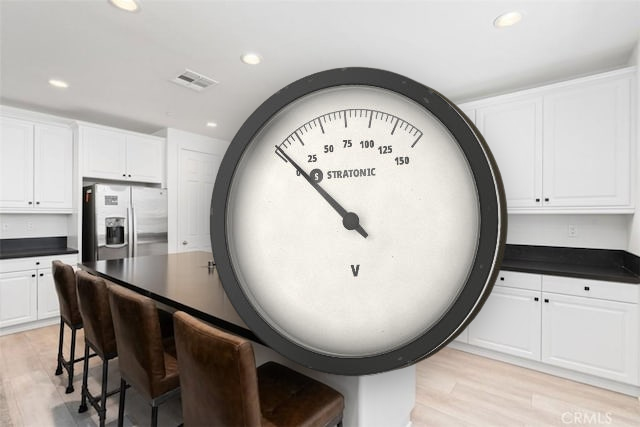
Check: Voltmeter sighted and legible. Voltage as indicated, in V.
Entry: 5 V
